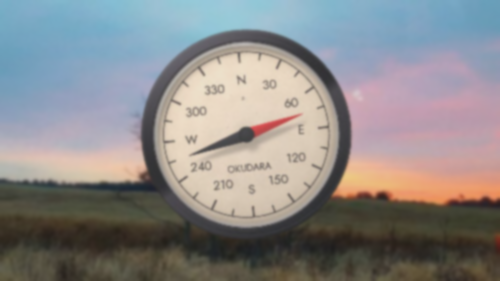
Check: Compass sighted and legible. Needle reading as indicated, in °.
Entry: 75 °
